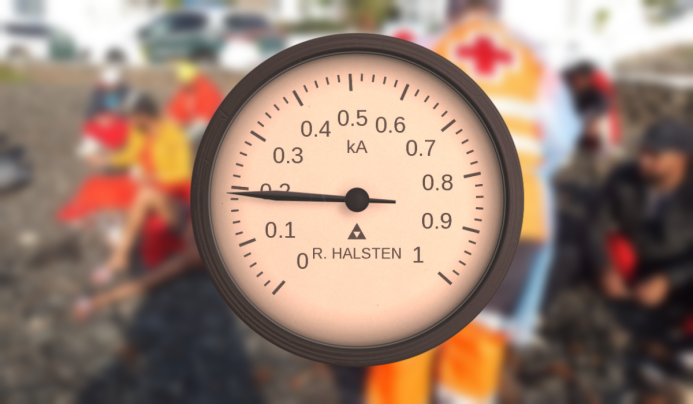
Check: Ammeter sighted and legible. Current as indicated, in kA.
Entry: 0.19 kA
